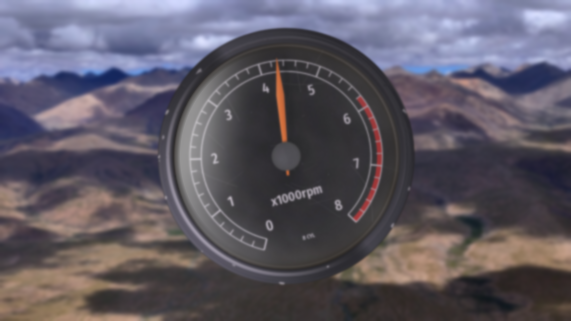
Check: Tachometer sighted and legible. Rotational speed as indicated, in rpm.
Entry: 4300 rpm
